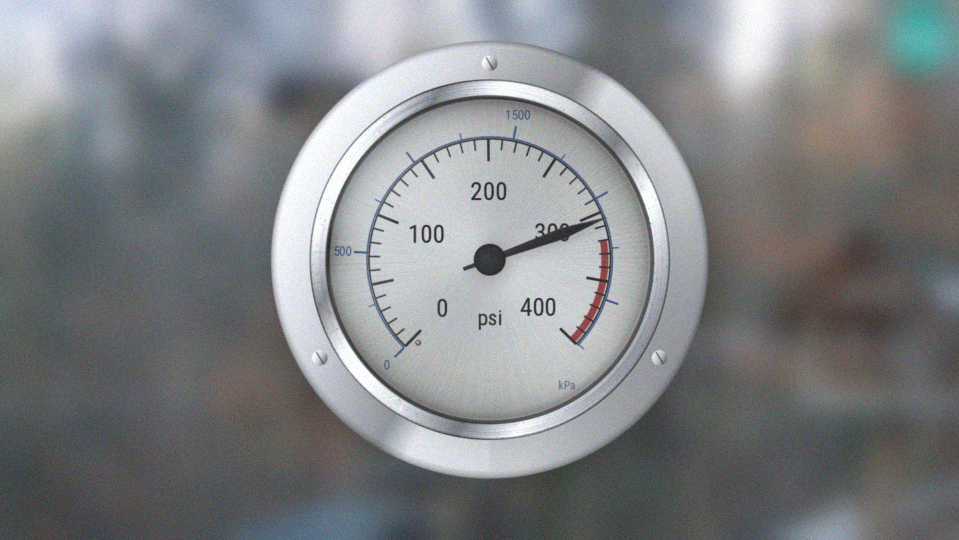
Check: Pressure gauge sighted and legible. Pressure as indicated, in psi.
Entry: 305 psi
